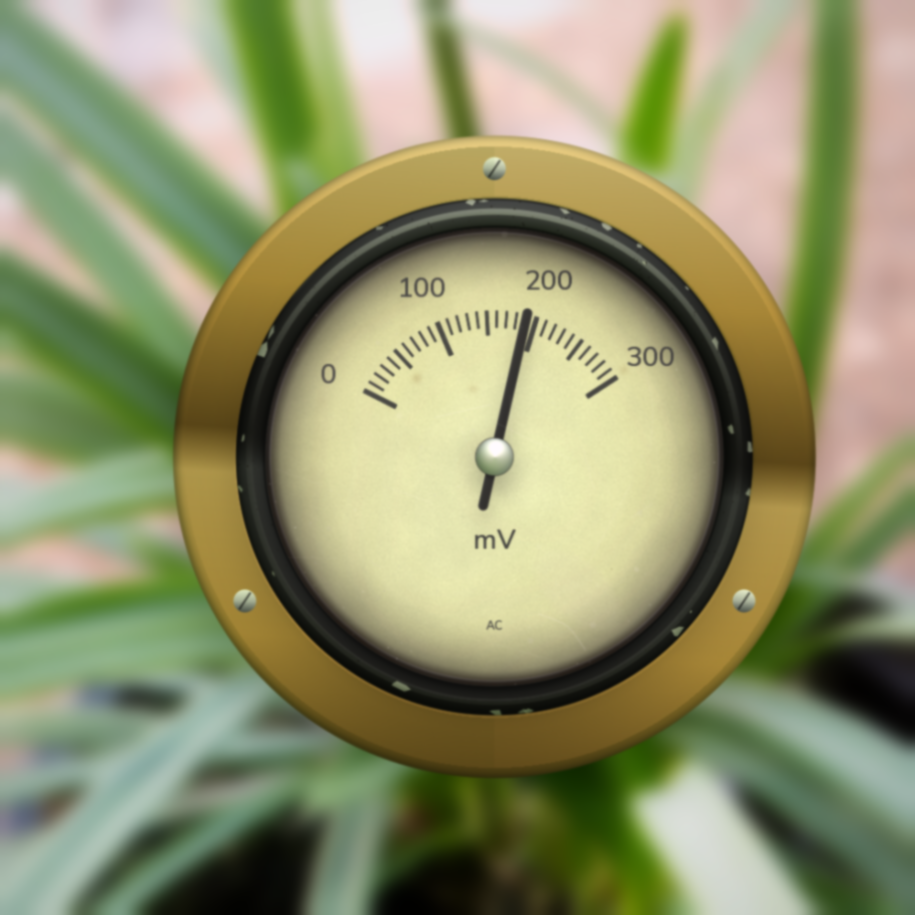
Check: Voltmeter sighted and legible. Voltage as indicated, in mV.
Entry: 190 mV
